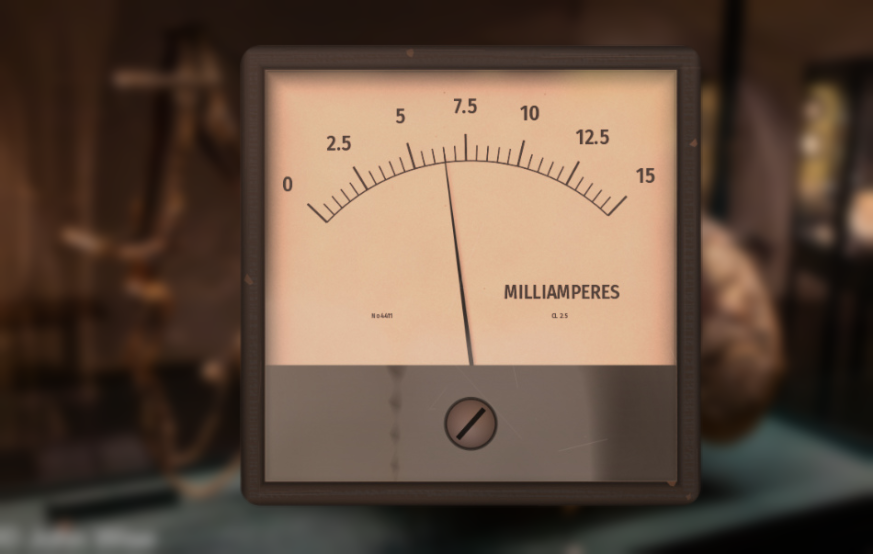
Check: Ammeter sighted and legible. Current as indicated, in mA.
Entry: 6.5 mA
